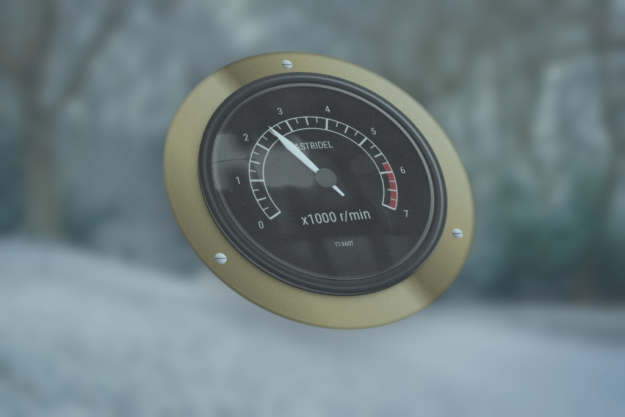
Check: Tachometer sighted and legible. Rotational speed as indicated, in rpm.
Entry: 2500 rpm
